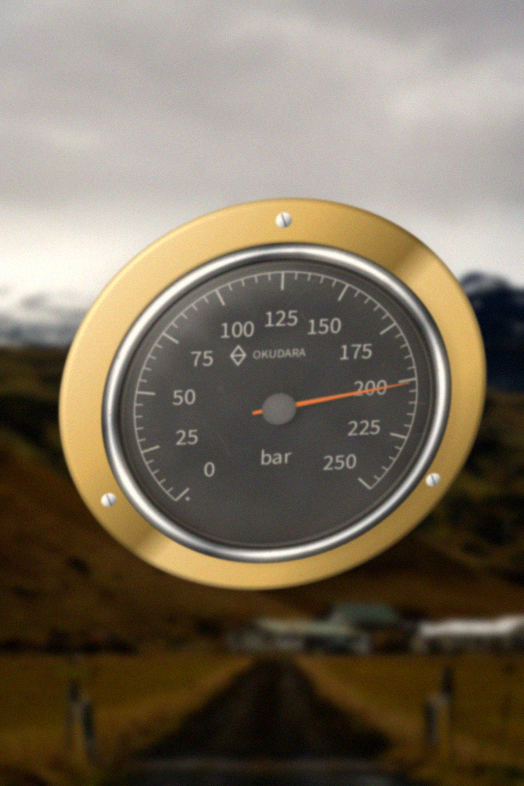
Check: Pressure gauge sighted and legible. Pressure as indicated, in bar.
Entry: 200 bar
